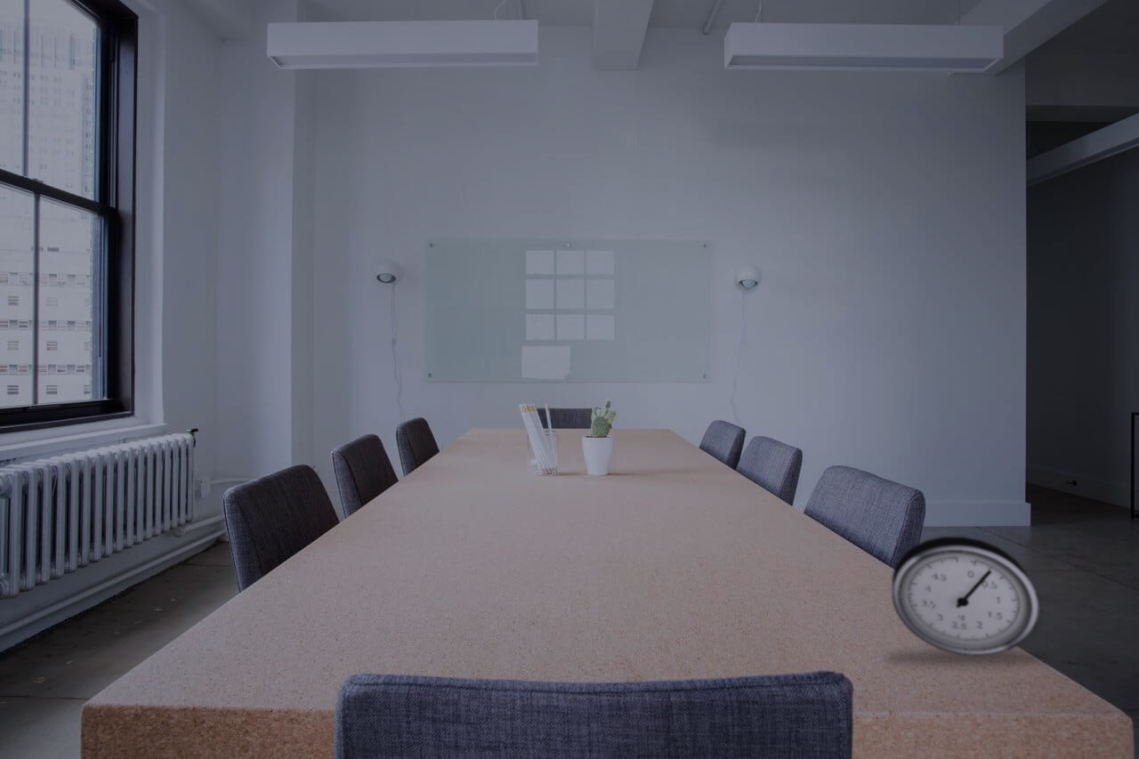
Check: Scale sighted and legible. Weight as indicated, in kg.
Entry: 0.25 kg
